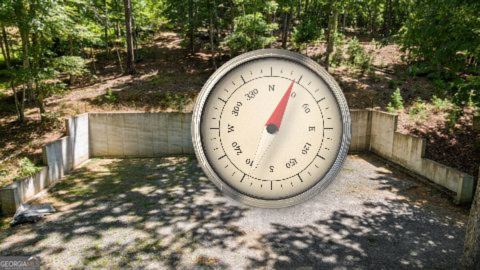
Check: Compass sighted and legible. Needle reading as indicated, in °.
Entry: 25 °
